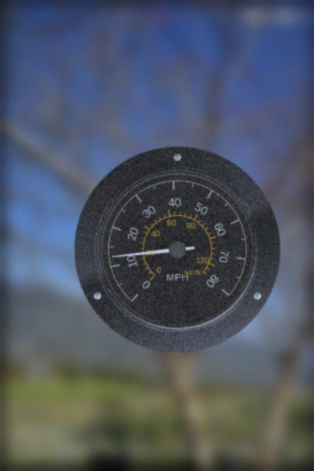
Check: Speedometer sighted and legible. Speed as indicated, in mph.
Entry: 12.5 mph
